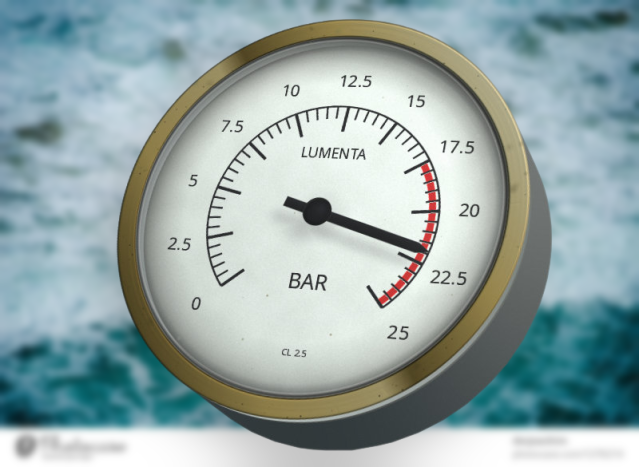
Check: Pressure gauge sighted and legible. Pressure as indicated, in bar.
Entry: 22 bar
